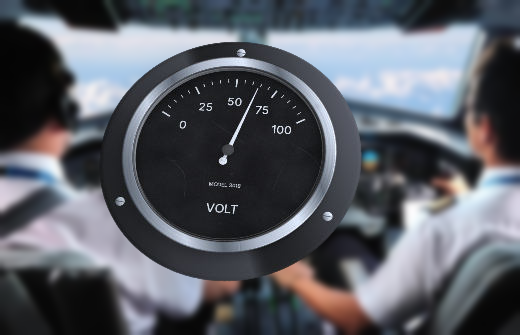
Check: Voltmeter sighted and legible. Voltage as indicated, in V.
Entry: 65 V
